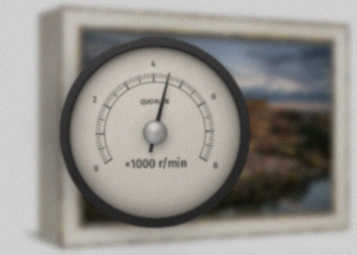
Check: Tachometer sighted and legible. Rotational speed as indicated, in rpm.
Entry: 4500 rpm
